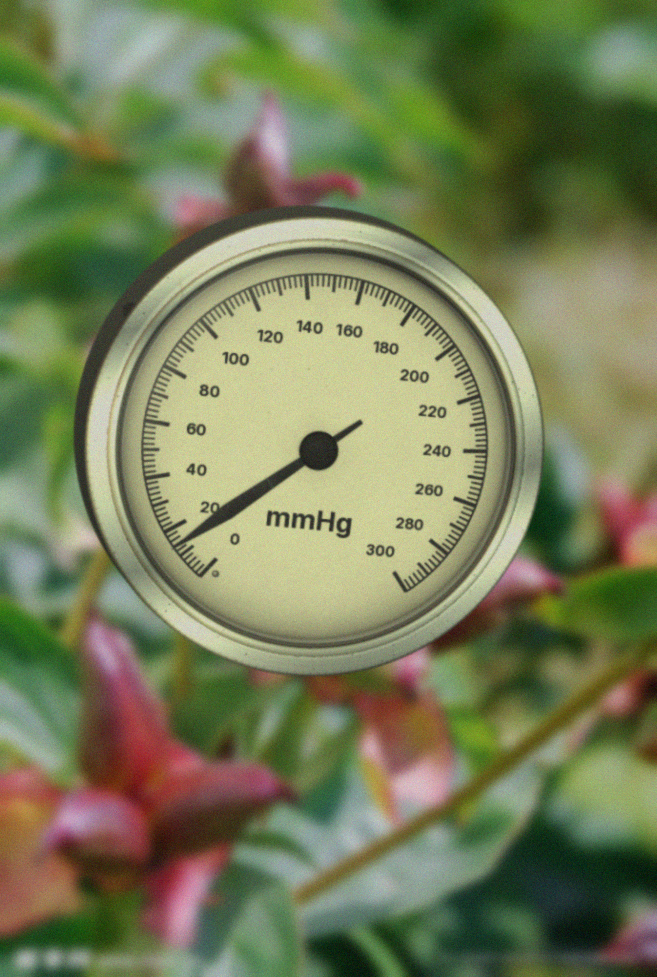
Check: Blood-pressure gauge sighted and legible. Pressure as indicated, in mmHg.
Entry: 14 mmHg
